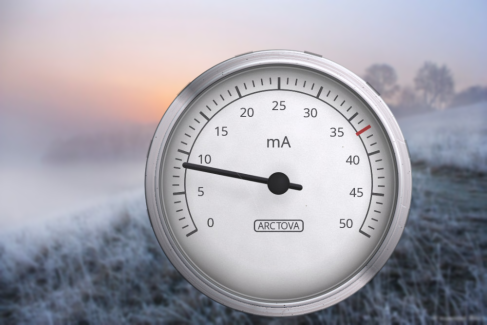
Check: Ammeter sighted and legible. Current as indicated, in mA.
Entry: 8.5 mA
